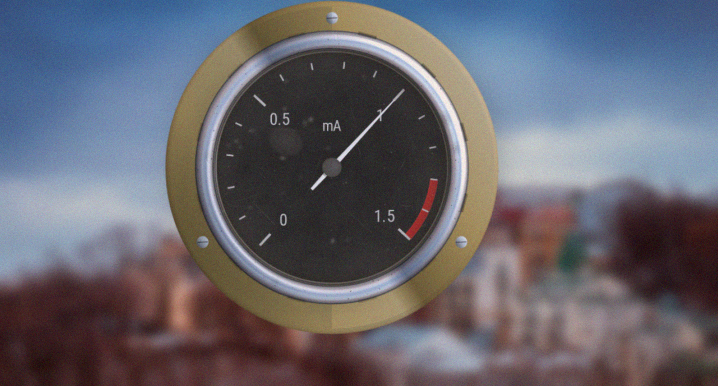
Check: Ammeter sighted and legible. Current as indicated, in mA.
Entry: 1 mA
